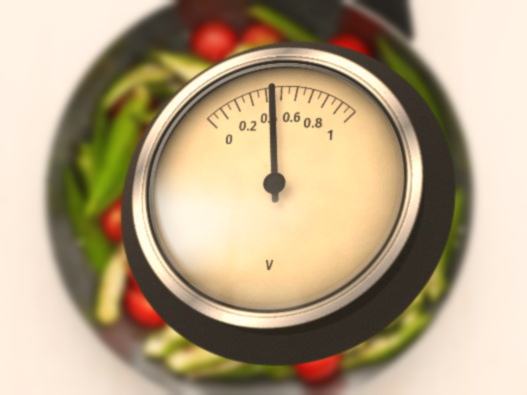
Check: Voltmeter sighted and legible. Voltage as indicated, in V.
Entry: 0.45 V
